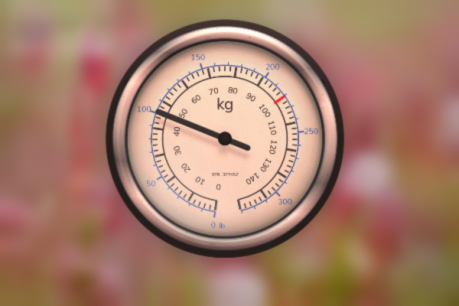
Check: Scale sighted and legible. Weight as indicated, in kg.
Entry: 46 kg
